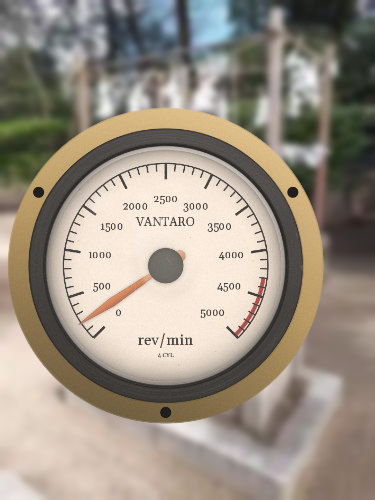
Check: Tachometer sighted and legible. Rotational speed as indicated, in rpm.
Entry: 200 rpm
